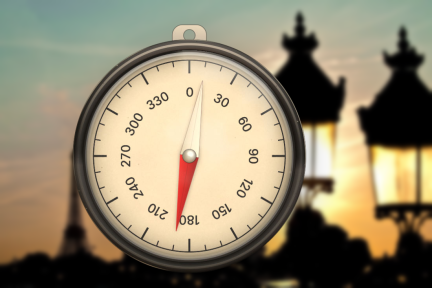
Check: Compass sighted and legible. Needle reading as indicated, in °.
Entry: 190 °
